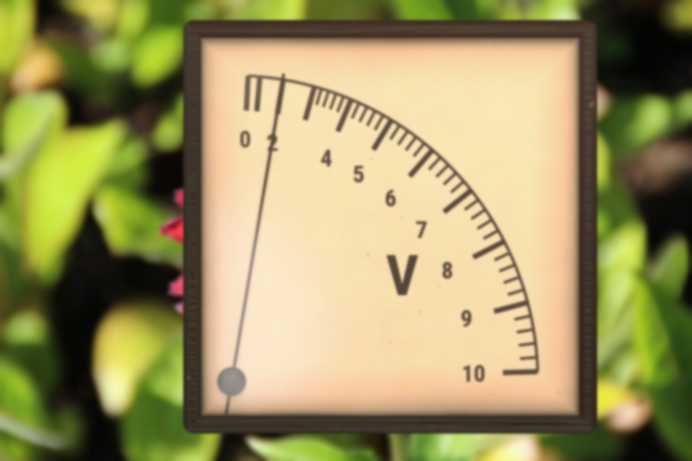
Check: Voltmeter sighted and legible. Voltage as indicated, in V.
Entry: 2 V
